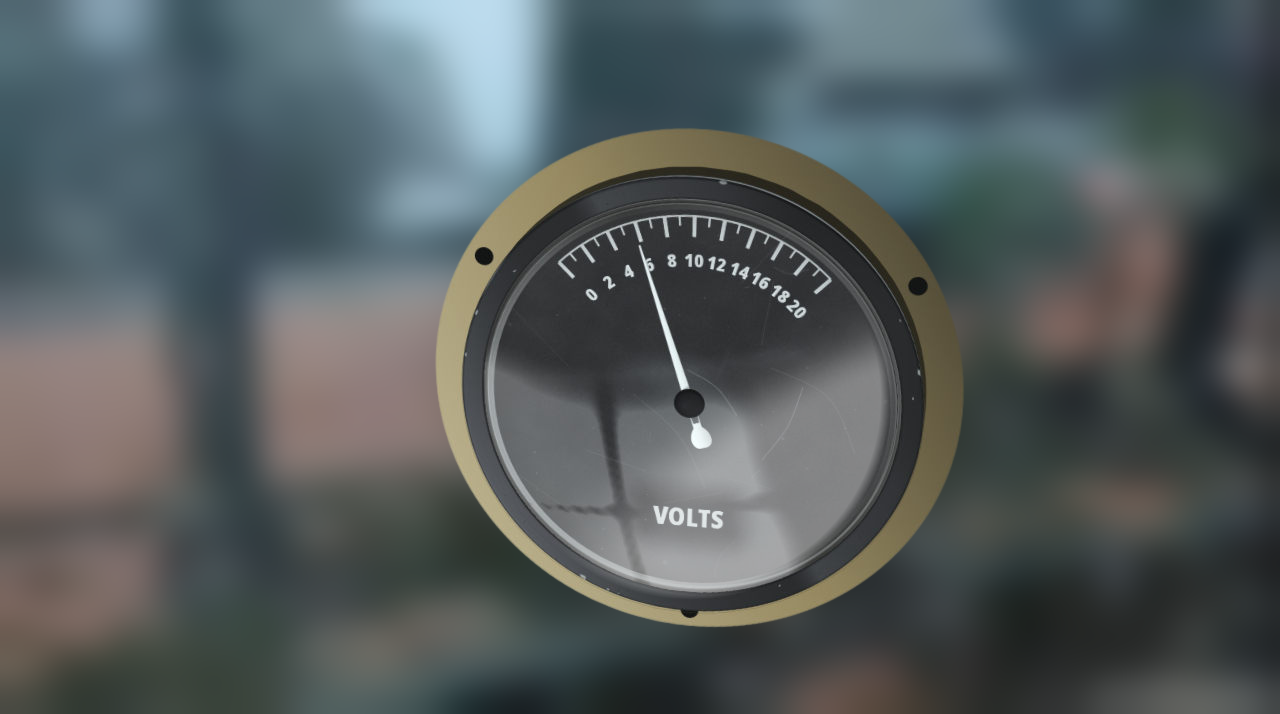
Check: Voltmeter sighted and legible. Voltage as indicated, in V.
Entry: 6 V
